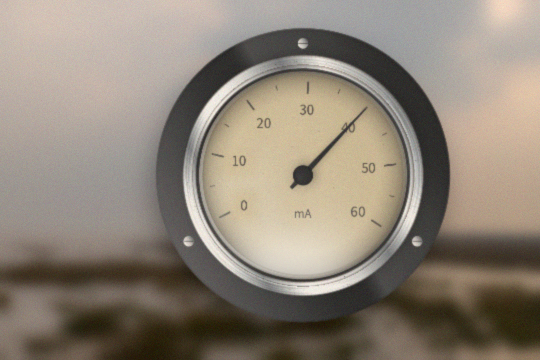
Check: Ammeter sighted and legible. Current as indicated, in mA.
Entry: 40 mA
